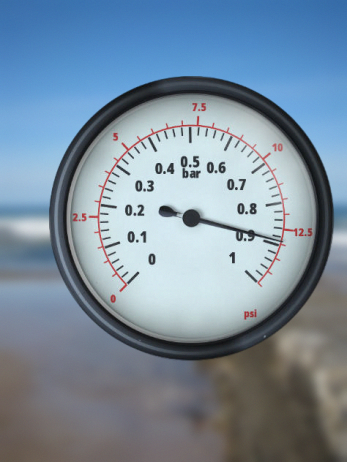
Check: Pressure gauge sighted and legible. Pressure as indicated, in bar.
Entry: 0.89 bar
